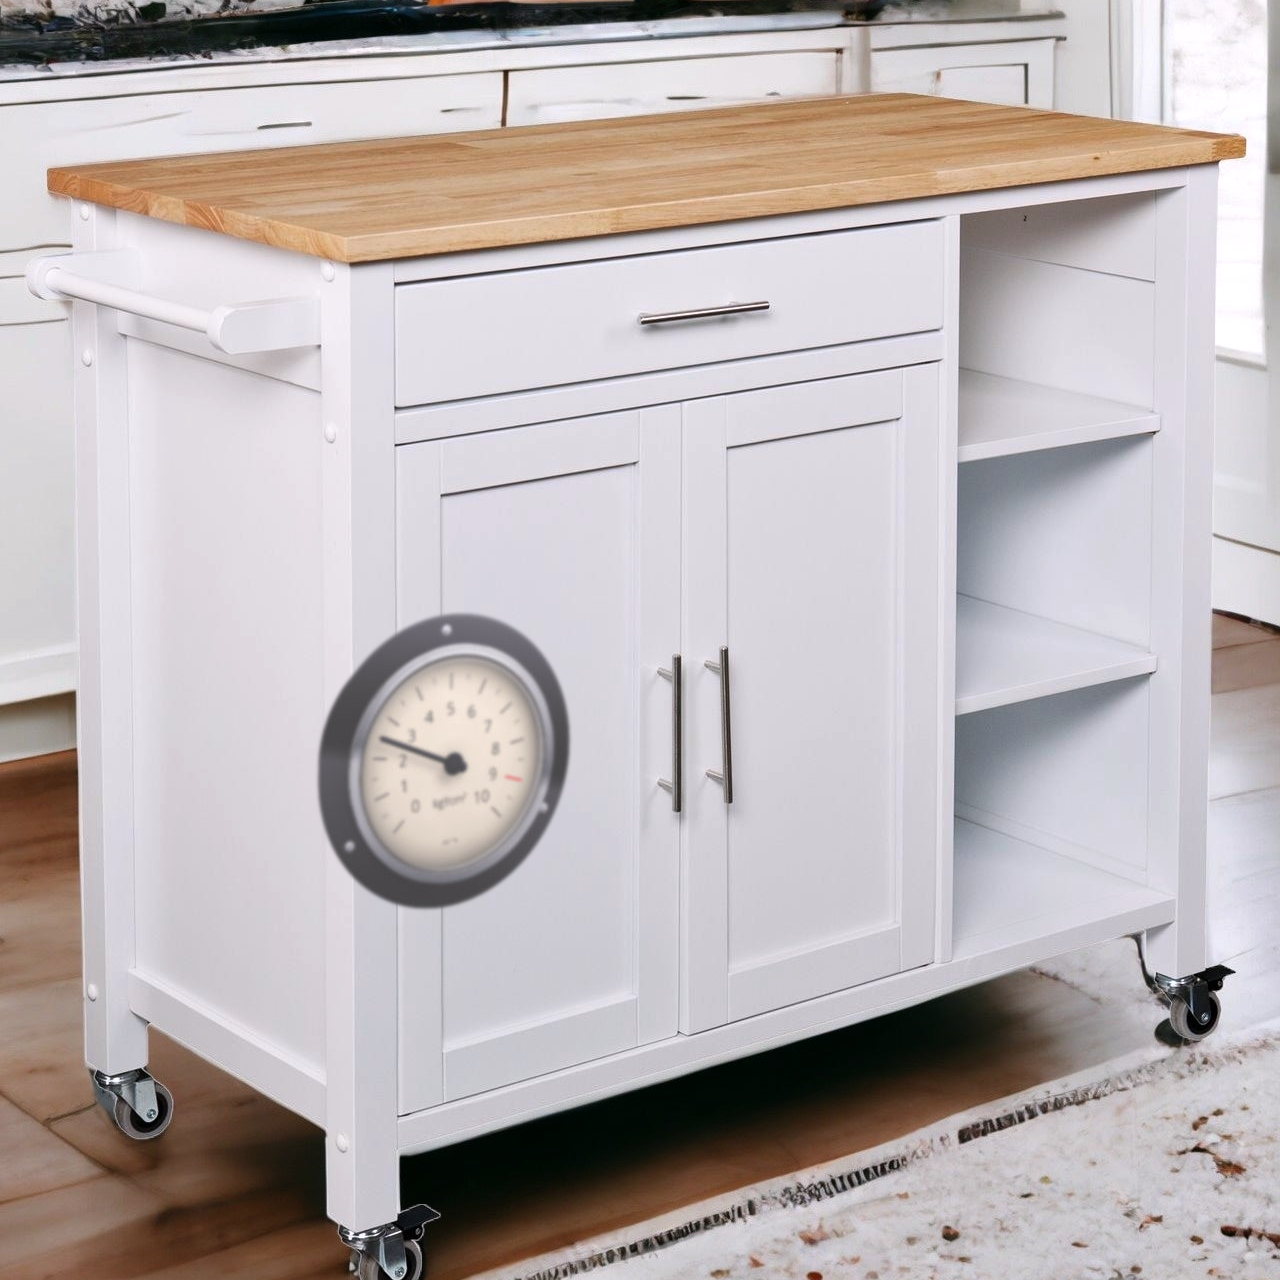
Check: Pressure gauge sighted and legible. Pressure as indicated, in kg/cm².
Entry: 2.5 kg/cm²
